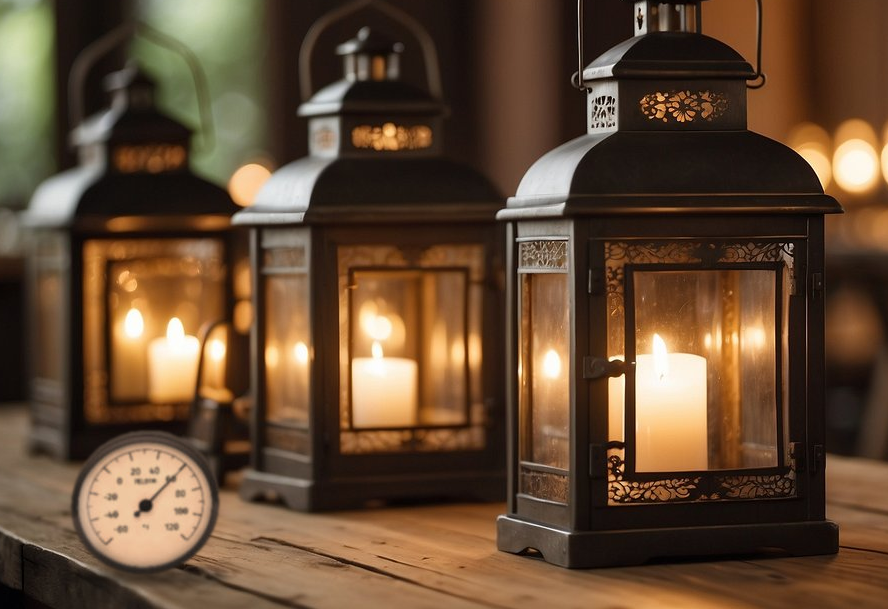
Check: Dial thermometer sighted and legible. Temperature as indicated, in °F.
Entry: 60 °F
